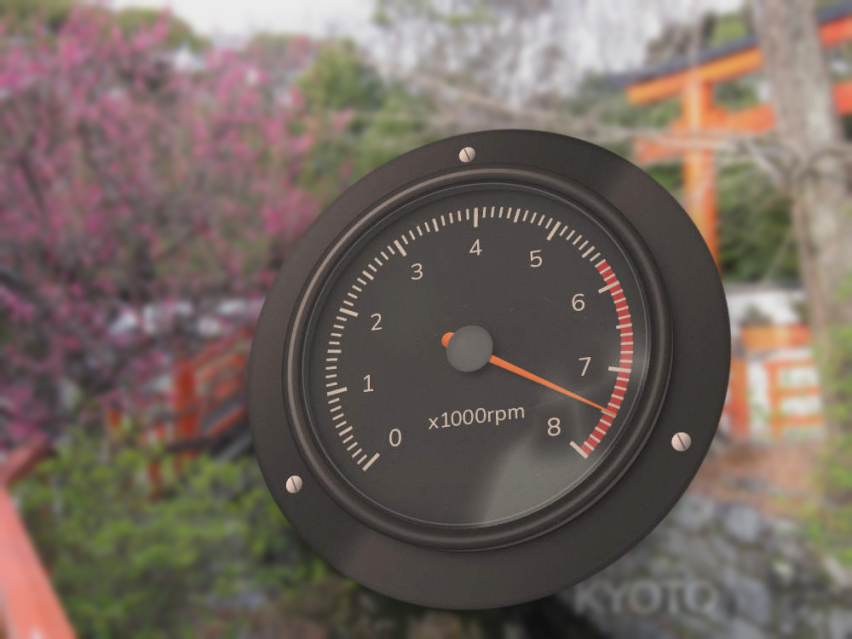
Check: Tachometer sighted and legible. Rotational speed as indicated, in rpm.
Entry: 7500 rpm
